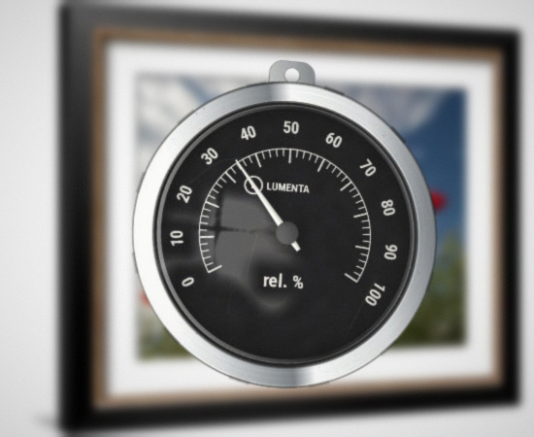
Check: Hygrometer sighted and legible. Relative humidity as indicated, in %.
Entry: 34 %
